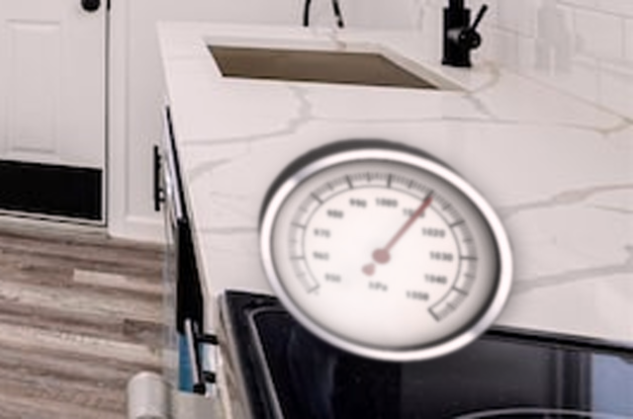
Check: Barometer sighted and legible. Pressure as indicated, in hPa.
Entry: 1010 hPa
